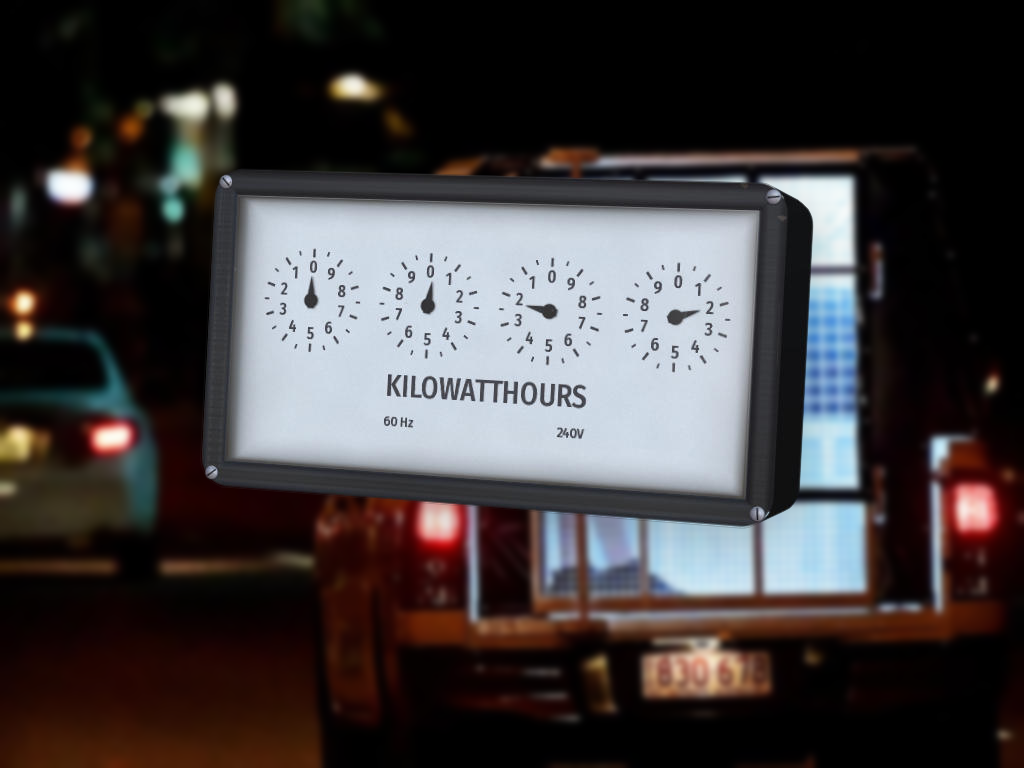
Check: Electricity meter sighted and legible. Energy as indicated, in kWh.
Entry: 22 kWh
